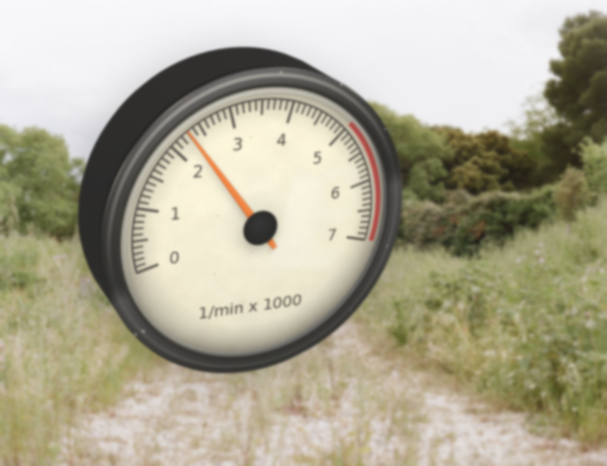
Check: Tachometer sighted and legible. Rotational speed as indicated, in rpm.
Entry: 2300 rpm
